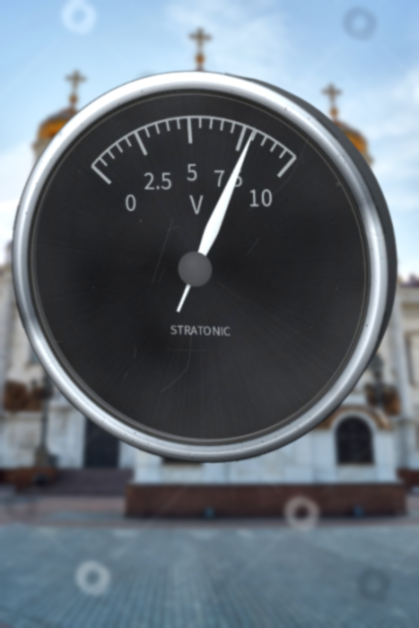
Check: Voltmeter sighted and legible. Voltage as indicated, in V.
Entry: 8 V
